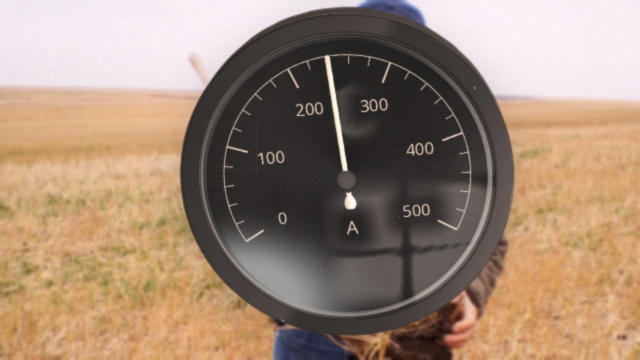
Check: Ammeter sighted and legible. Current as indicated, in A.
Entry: 240 A
